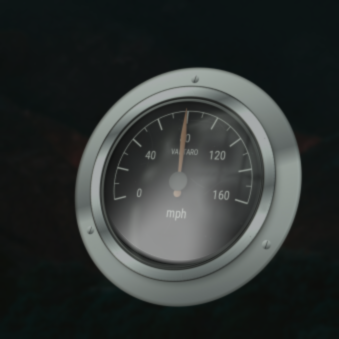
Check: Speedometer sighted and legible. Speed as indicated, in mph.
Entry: 80 mph
